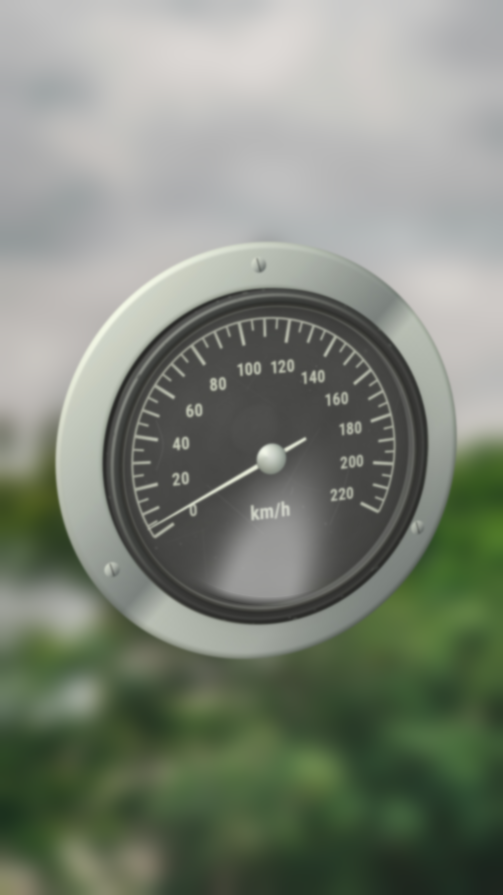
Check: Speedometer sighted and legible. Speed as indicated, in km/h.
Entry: 5 km/h
